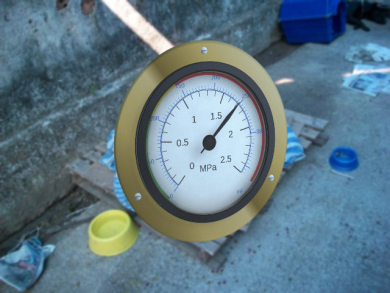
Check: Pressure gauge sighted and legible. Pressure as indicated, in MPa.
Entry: 1.7 MPa
